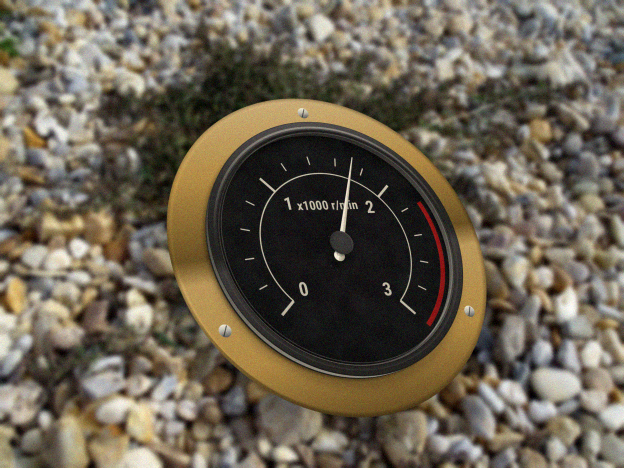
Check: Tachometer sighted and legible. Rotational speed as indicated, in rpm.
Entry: 1700 rpm
